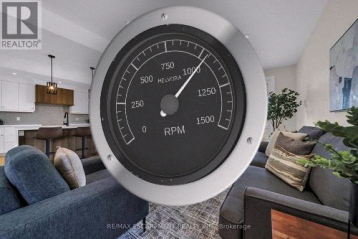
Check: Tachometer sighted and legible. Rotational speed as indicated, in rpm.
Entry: 1050 rpm
